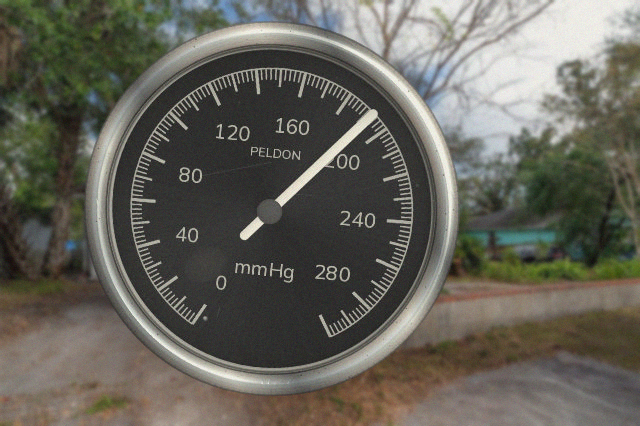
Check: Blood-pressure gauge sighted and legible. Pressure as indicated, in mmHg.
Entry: 192 mmHg
